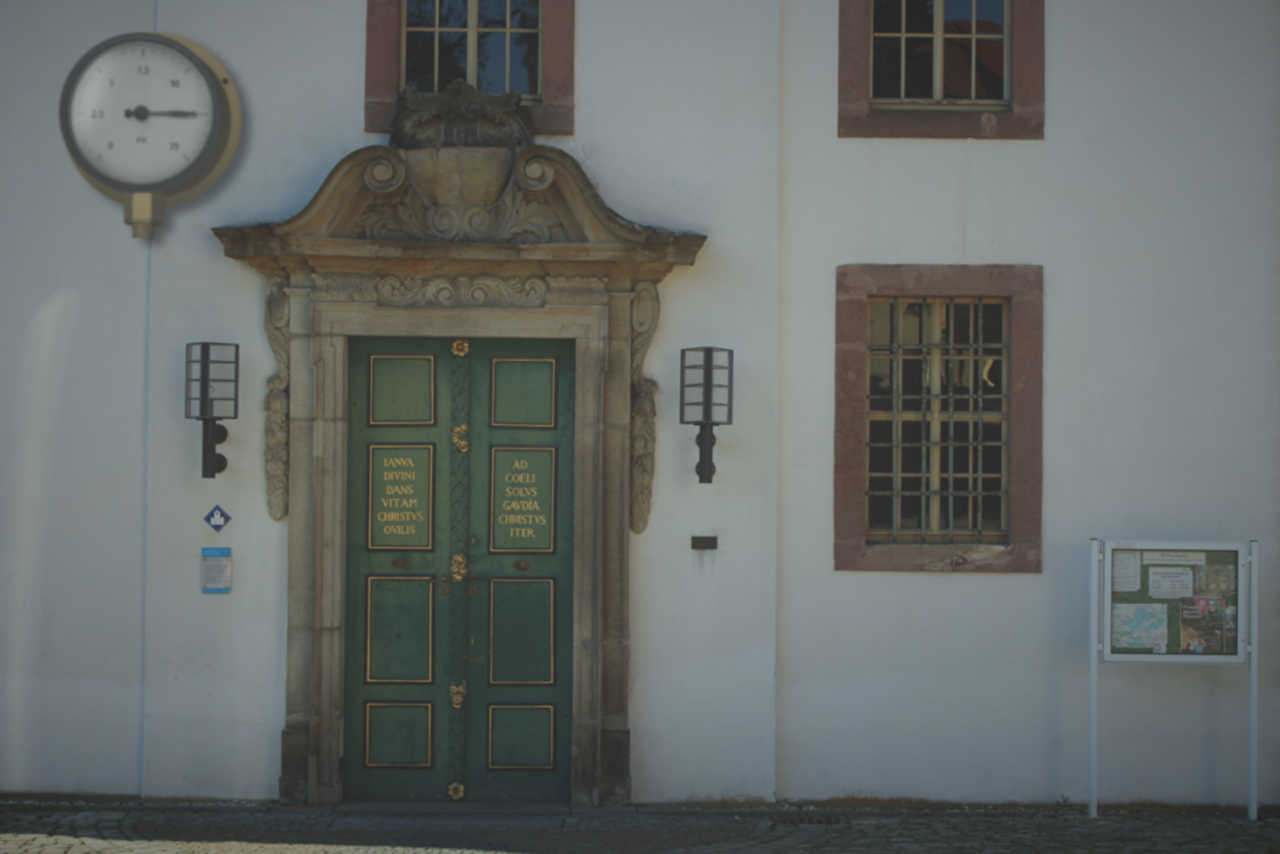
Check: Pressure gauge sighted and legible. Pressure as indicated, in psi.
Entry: 12.5 psi
